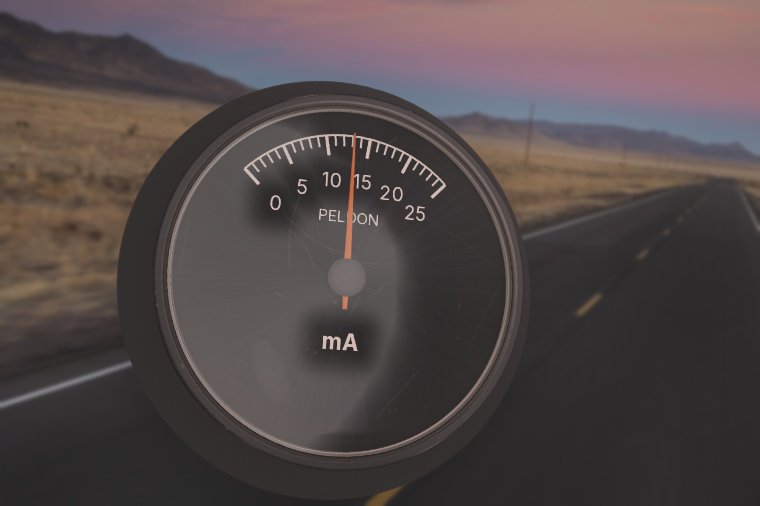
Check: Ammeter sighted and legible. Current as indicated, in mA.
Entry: 13 mA
